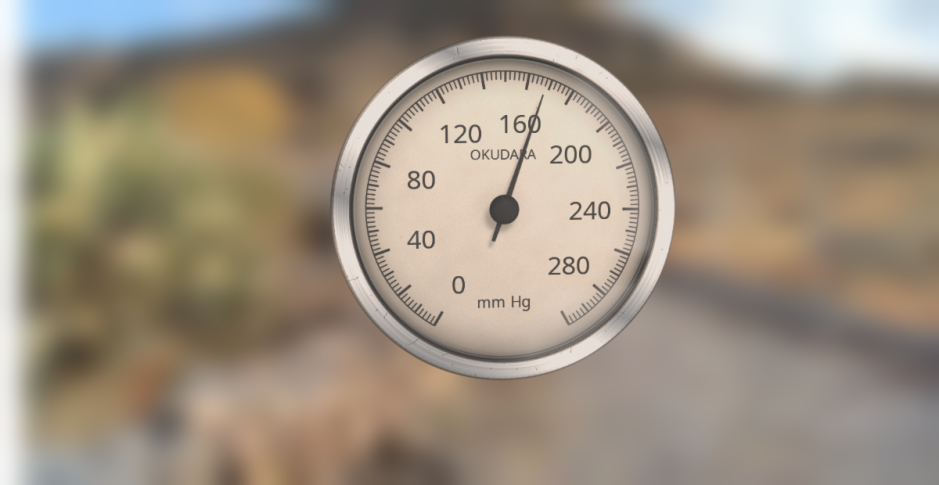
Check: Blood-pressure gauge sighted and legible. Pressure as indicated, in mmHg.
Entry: 168 mmHg
